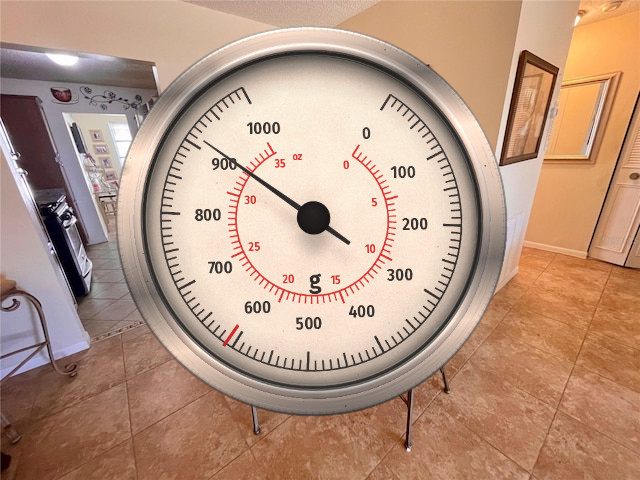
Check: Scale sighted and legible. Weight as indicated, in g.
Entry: 910 g
